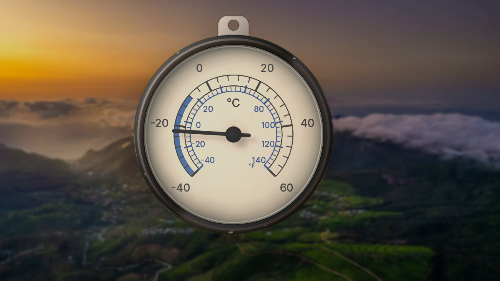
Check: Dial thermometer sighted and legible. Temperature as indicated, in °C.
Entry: -22 °C
